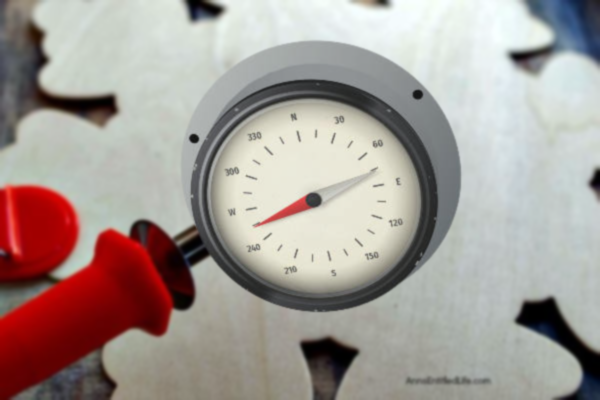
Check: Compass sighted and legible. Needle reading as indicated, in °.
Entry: 255 °
